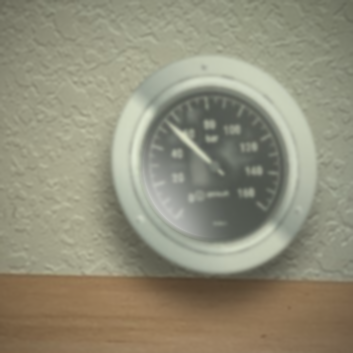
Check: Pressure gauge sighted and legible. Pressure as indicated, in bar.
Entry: 55 bar
